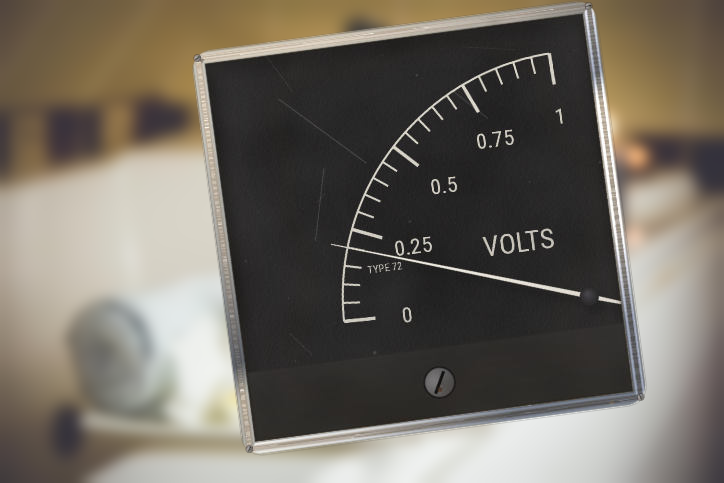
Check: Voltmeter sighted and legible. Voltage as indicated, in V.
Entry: 0.2 V
